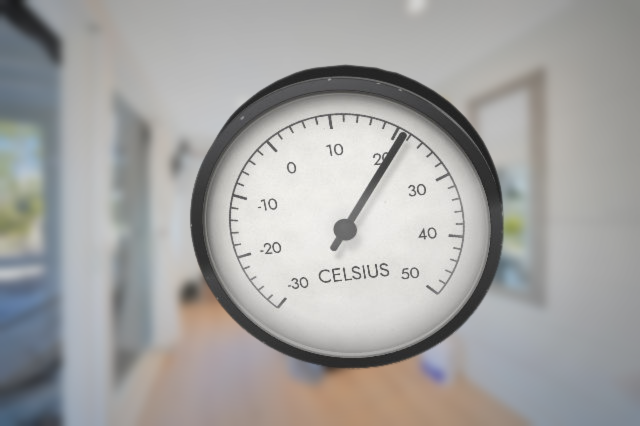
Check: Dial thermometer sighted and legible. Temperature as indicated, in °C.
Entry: 21 °C
